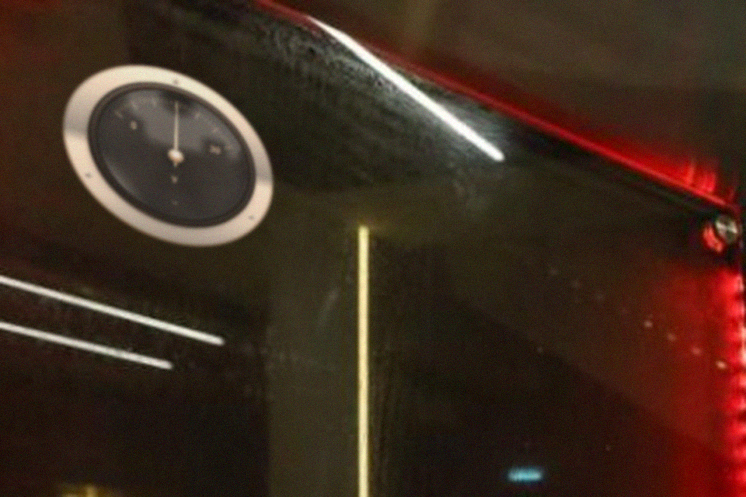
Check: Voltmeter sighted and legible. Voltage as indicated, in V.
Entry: 15 V
